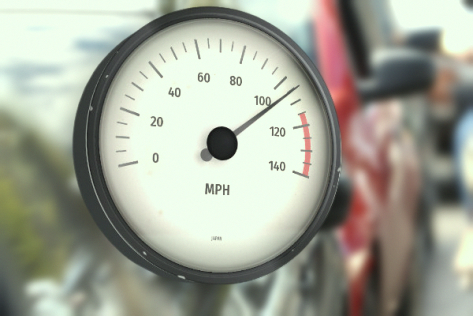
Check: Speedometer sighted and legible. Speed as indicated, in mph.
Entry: 105 mph
